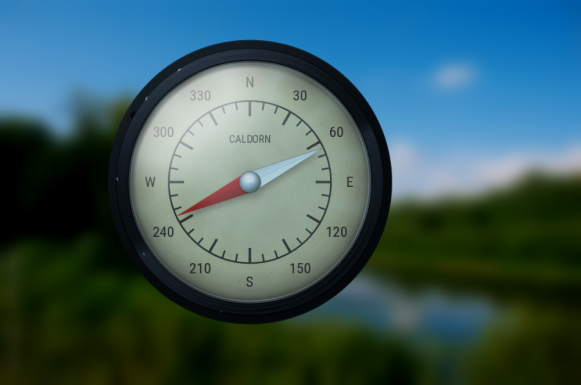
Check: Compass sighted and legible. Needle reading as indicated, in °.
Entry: 245 °
